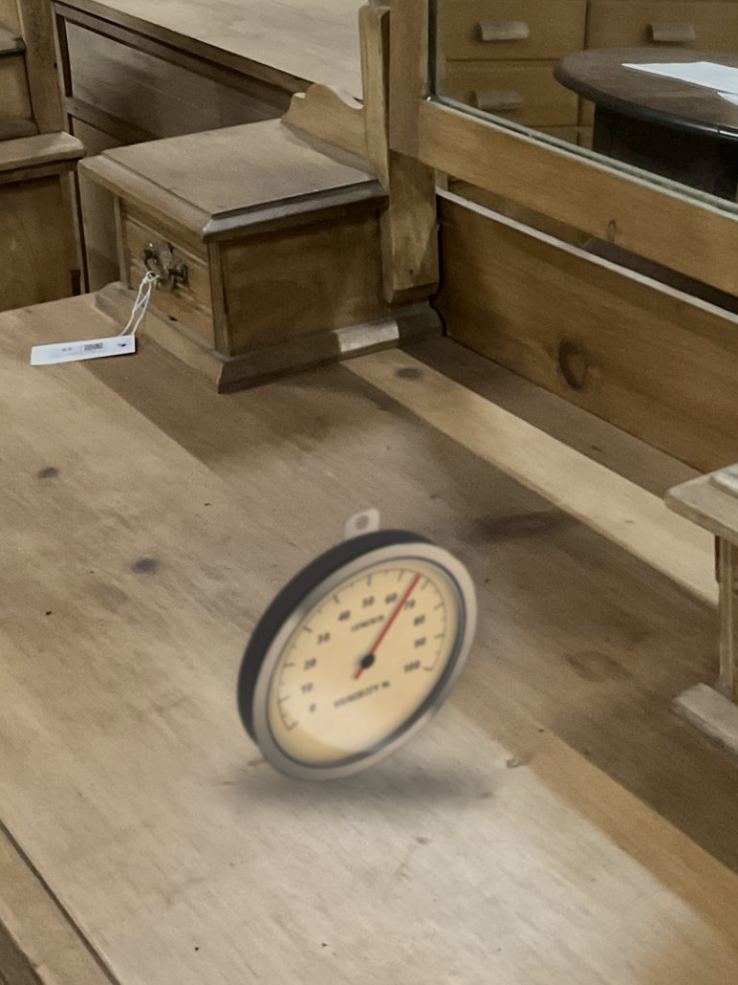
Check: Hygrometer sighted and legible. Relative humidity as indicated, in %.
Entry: 65 %
